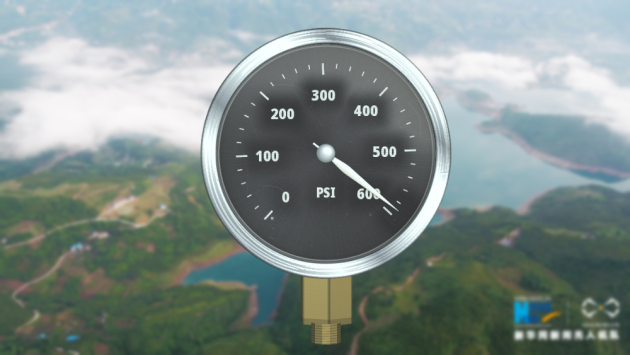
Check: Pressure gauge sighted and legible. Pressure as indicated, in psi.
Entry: 590 psi
